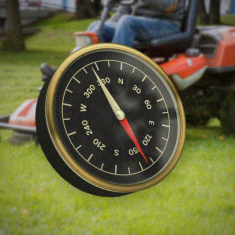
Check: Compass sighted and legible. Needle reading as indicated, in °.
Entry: 142.5 °
